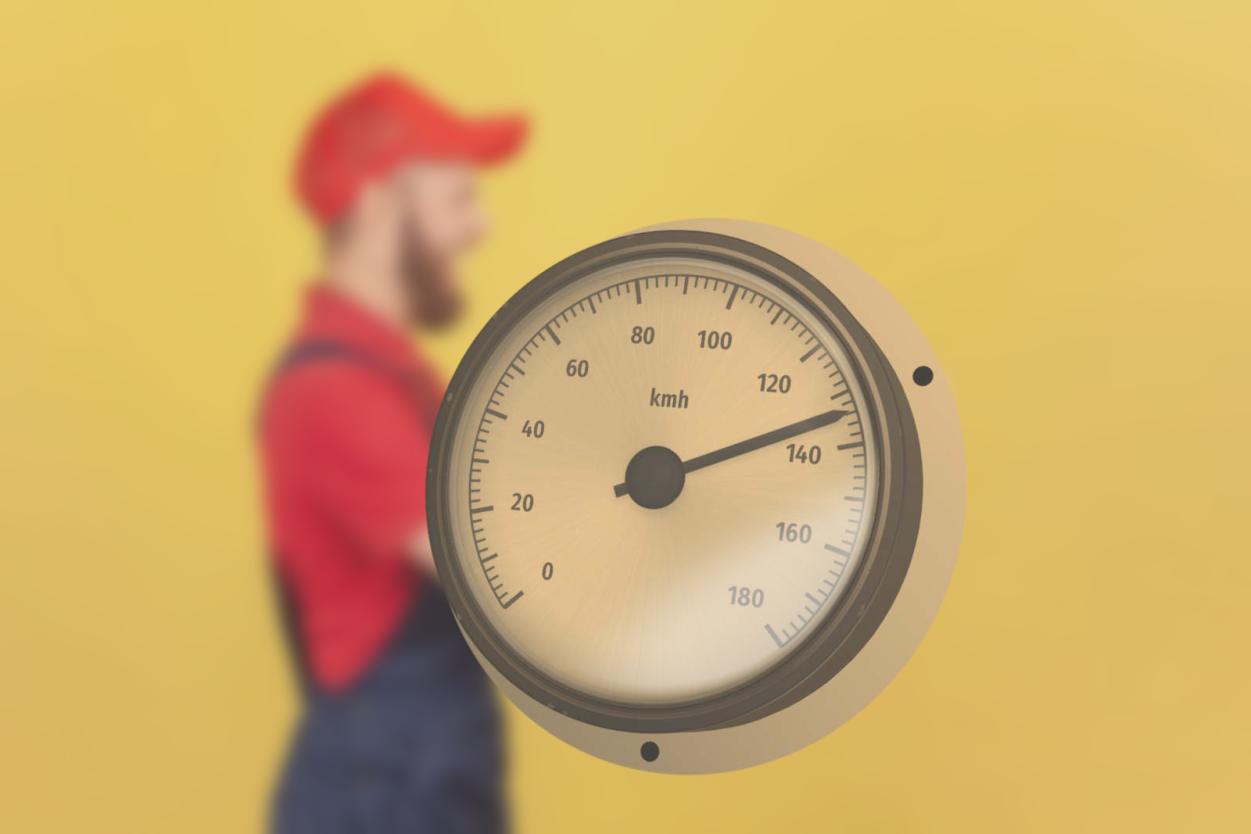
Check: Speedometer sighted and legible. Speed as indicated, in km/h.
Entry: 134 km/h
